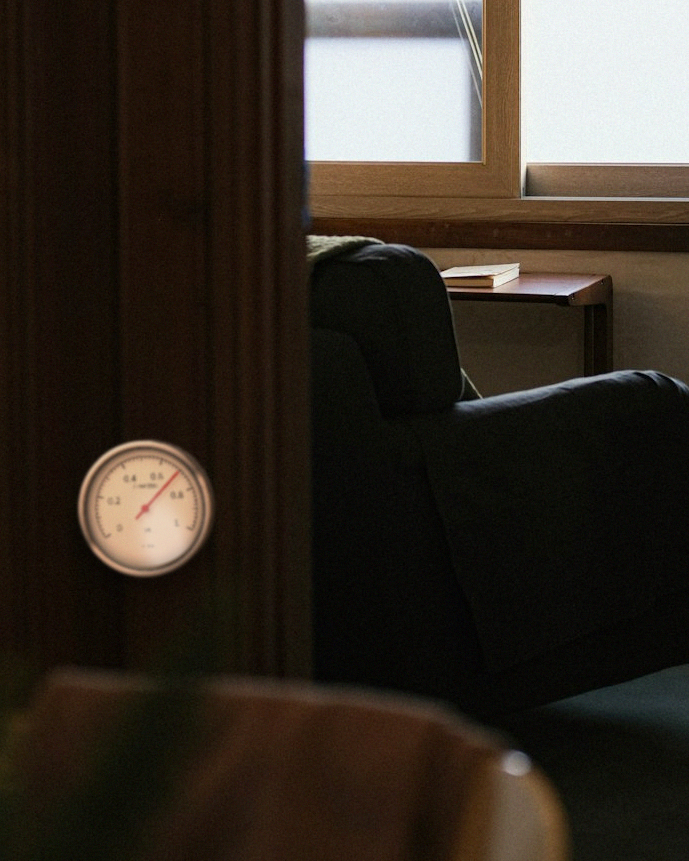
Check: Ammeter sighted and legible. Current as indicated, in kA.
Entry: 0.7 kA
